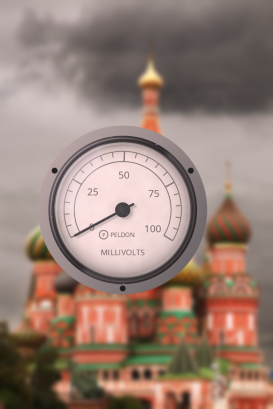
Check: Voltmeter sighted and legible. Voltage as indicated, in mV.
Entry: 0 mV
